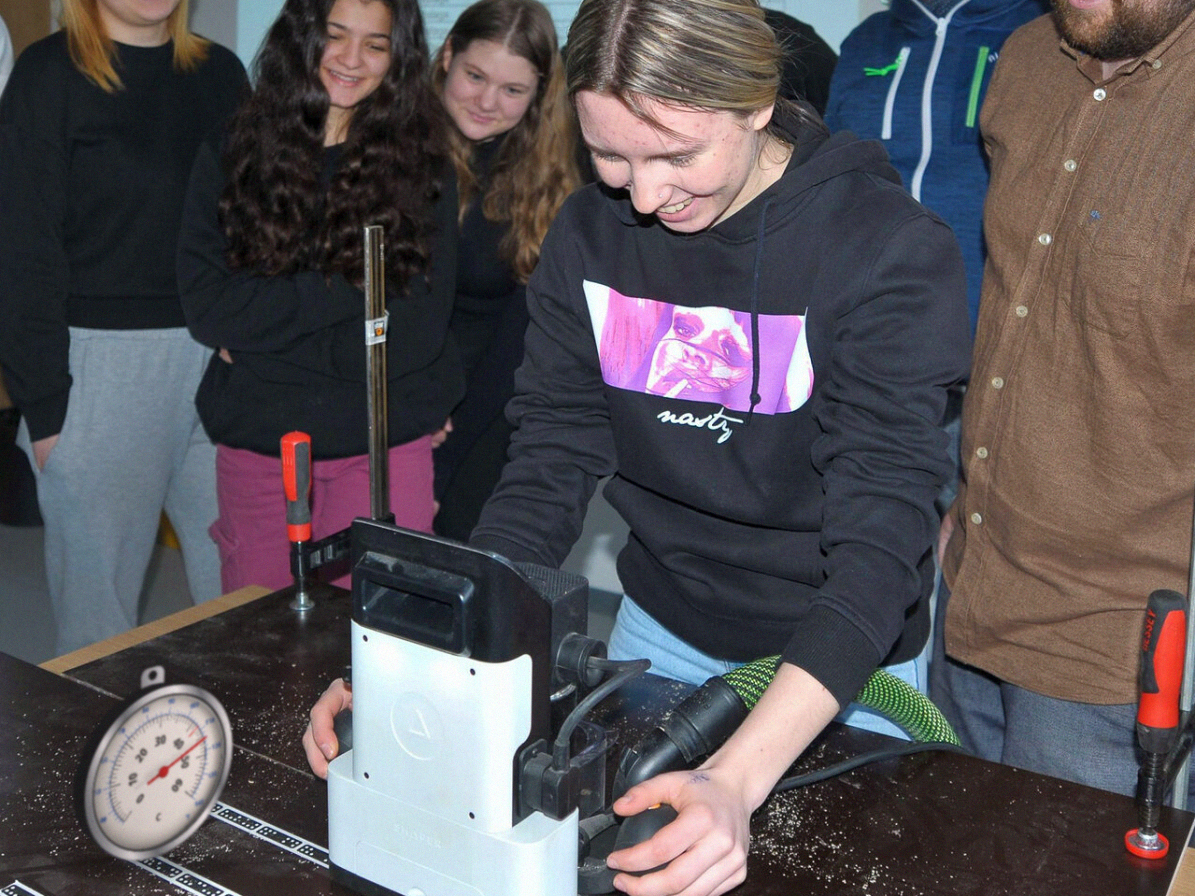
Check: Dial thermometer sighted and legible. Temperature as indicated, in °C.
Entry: 45 °C
